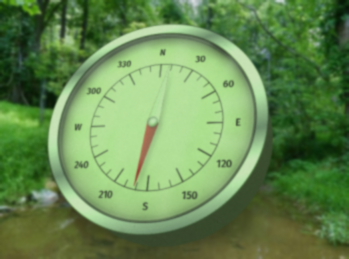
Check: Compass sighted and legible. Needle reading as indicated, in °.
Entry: 190 °
